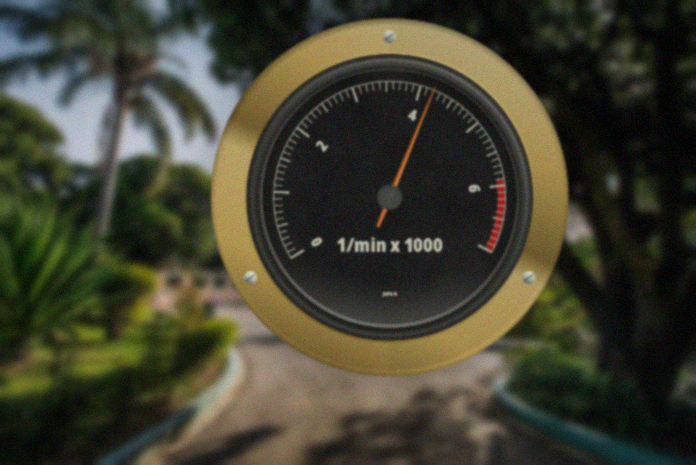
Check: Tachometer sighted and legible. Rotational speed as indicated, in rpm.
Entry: 4200 rpm
